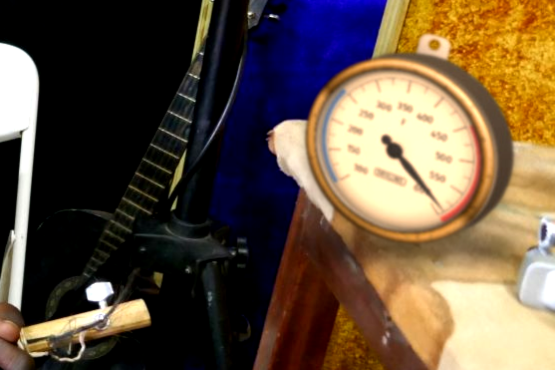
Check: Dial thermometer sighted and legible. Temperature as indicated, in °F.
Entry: 587.5 °F
